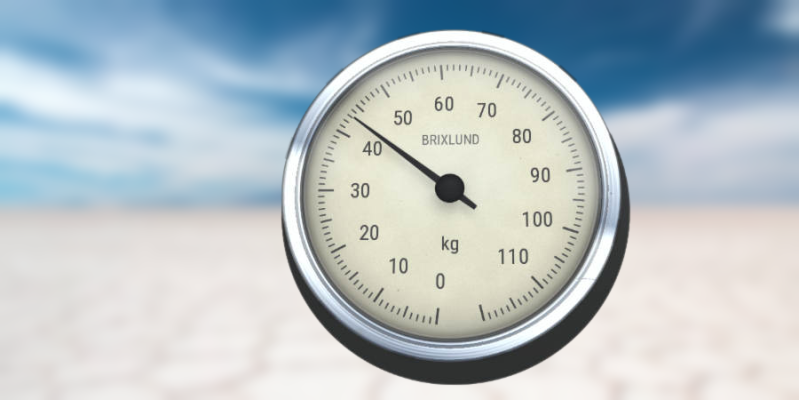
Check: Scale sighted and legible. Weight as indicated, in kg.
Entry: 43 kg
